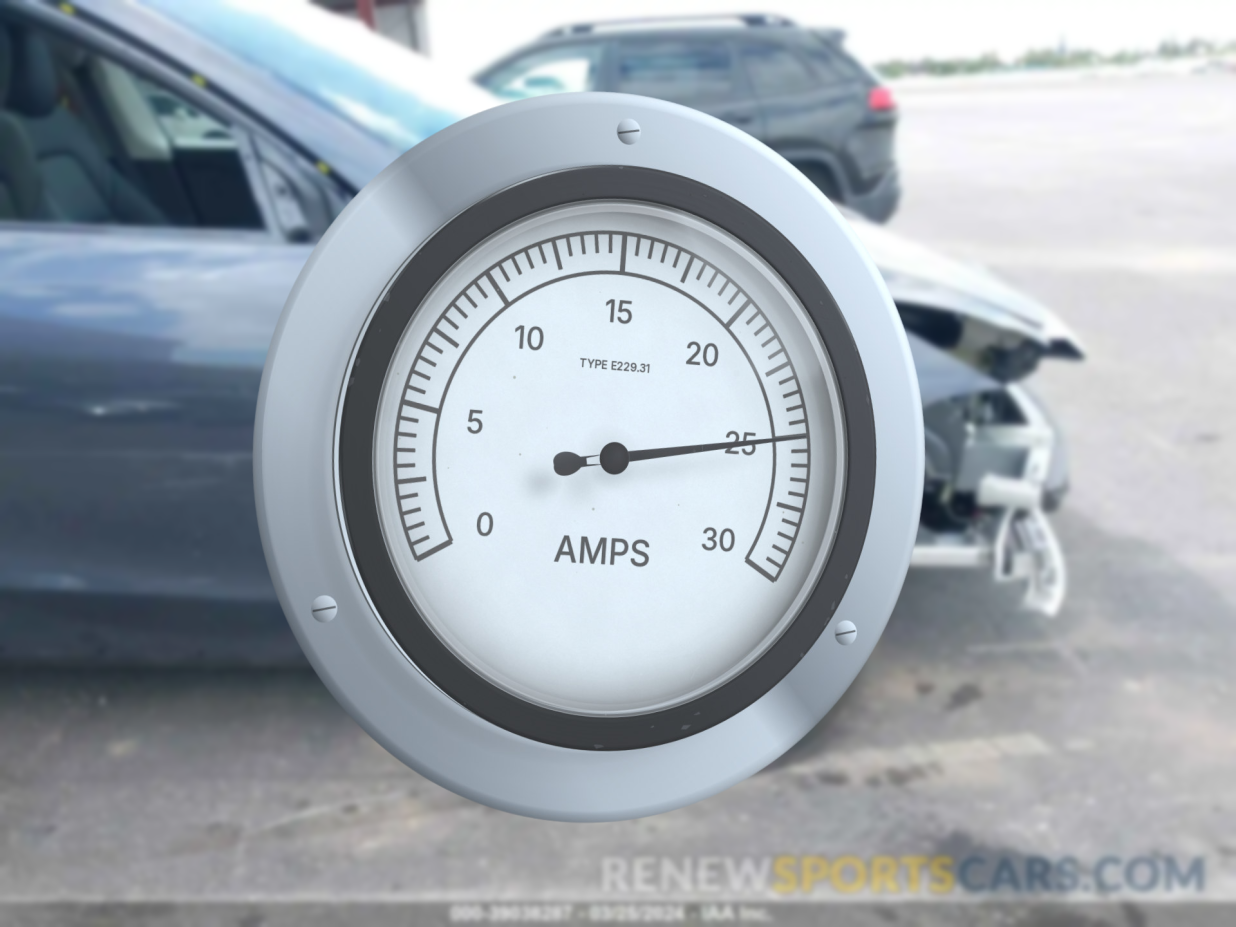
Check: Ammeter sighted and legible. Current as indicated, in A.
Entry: 25 A
